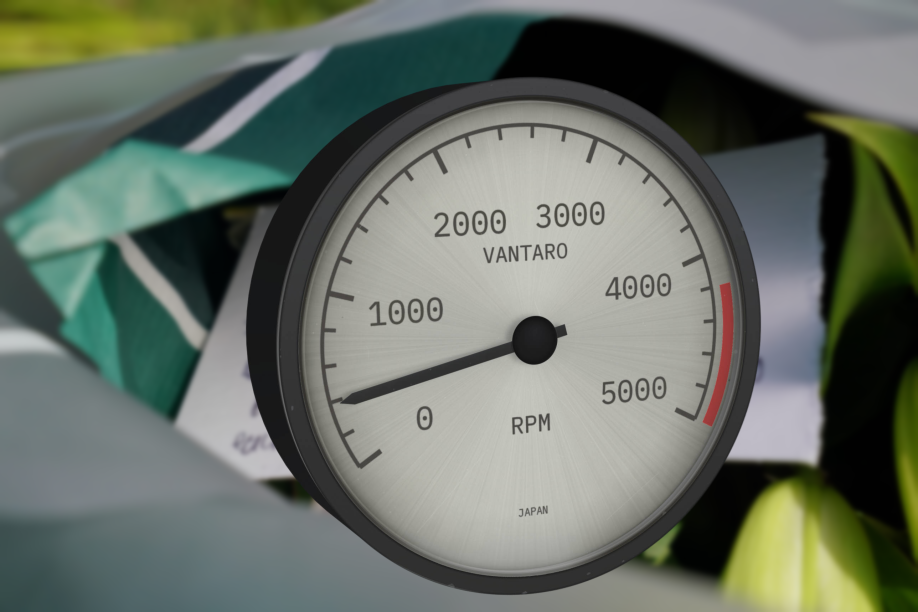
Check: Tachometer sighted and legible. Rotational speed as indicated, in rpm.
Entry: 400 rpm
